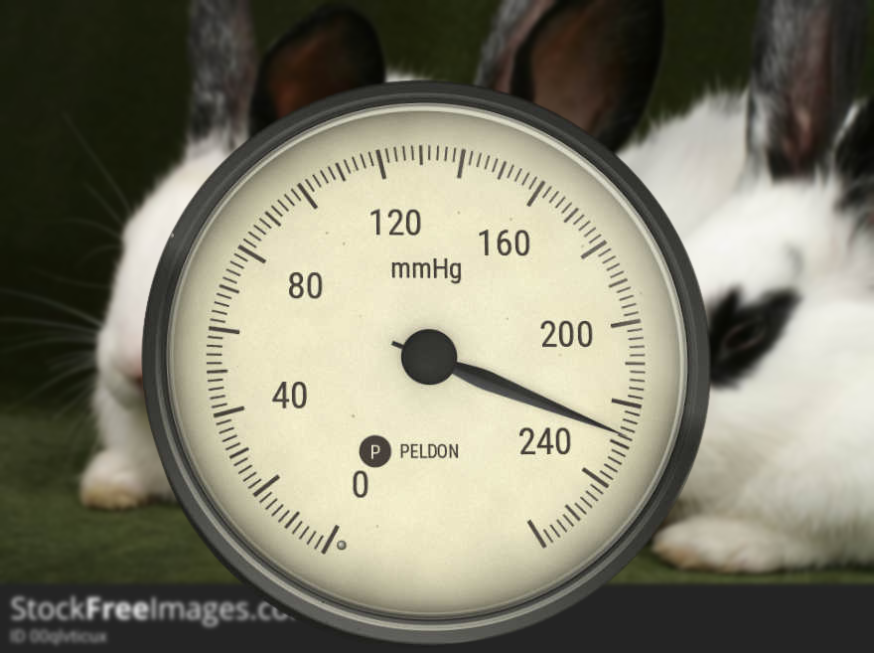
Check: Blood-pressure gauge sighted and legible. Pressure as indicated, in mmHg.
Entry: 228 mmHg
